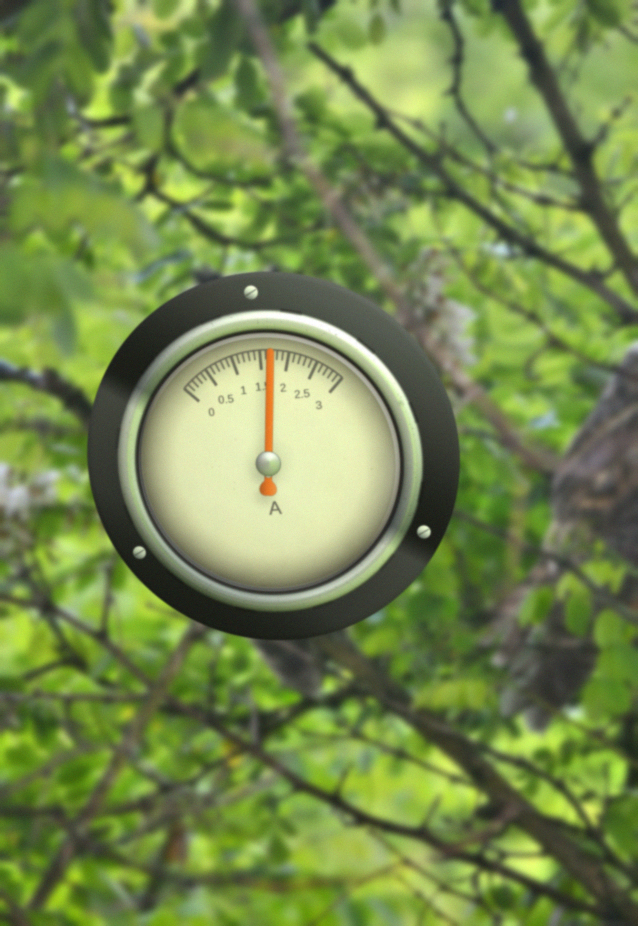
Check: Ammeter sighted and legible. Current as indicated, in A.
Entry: 1.7 A
